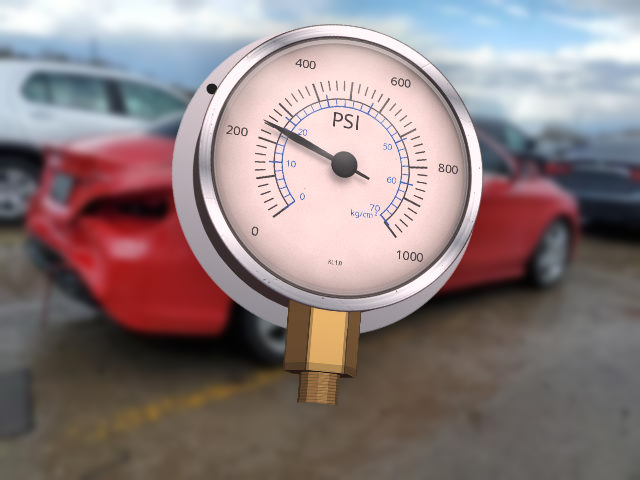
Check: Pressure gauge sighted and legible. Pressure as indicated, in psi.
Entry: 240 psi
